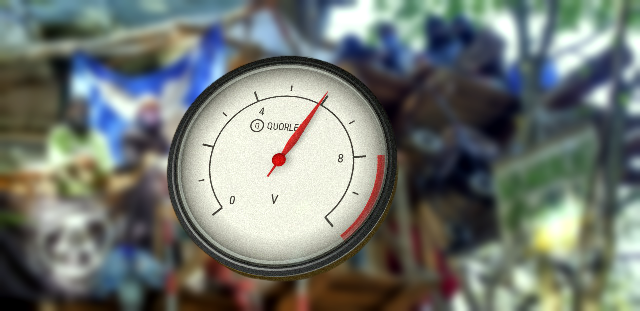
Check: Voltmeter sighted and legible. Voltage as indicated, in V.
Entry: 6 V
